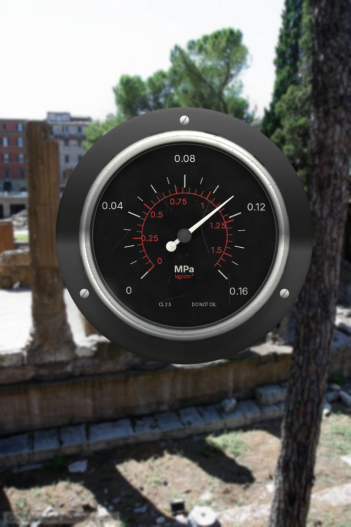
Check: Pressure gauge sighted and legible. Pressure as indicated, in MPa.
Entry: 0.11 MPa
